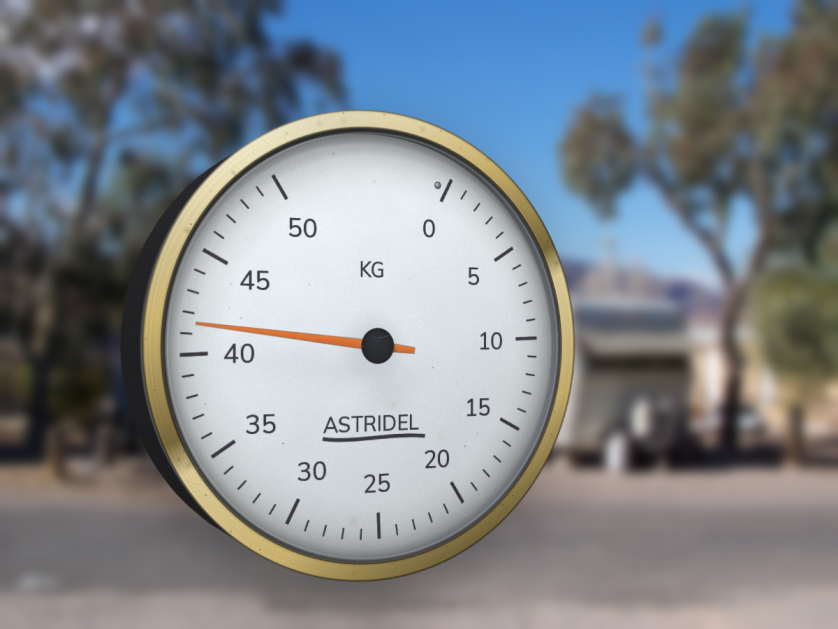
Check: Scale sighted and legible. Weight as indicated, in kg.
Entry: 41.5 kg
